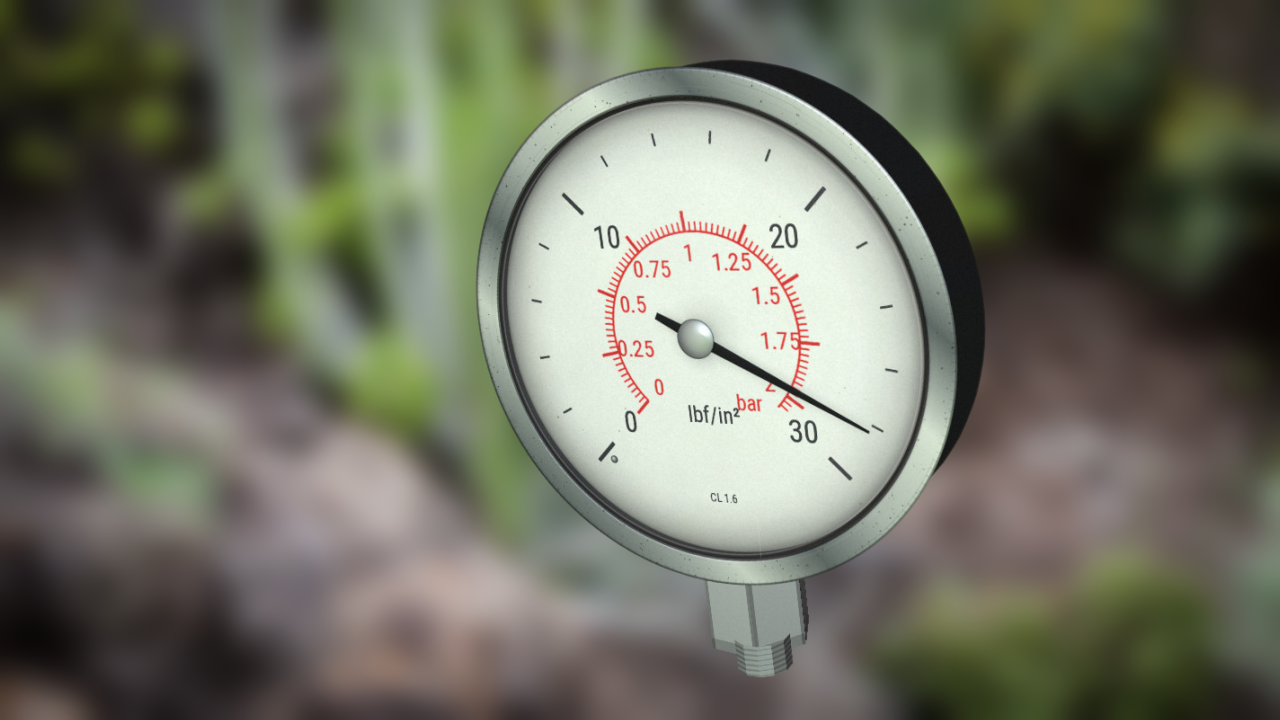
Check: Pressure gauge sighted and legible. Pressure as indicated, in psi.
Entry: 28 psi
